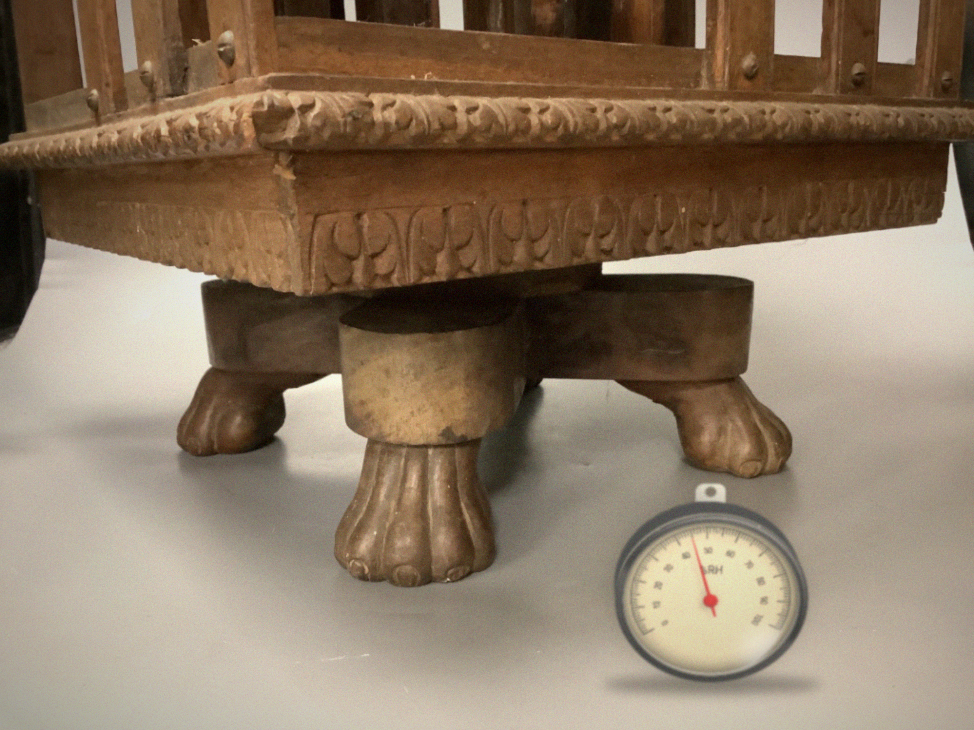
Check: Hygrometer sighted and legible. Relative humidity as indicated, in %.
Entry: 45 %
